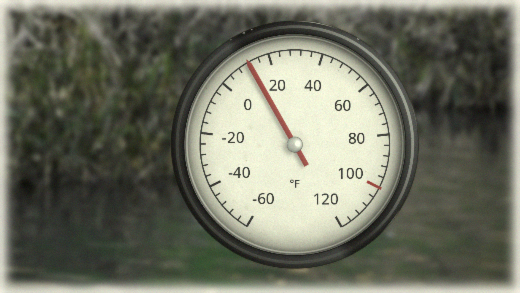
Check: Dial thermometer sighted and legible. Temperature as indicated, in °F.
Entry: 12 °F
